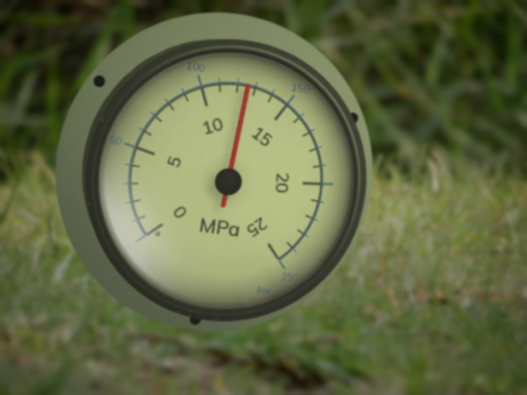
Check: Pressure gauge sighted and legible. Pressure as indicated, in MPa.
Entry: 12.5 MPa
